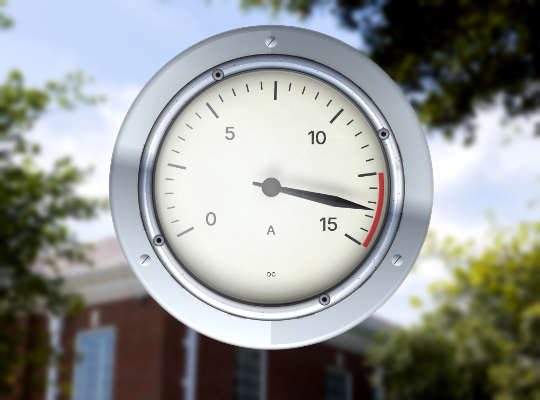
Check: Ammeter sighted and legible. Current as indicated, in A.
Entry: 13.75 A
